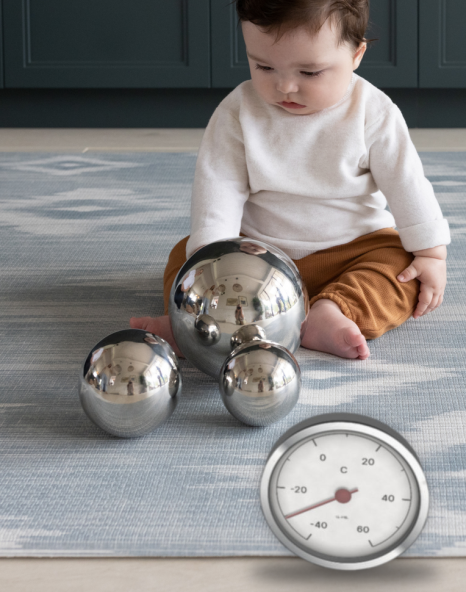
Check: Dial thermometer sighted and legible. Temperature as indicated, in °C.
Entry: -30 °C
